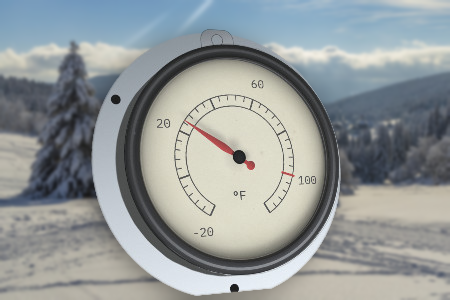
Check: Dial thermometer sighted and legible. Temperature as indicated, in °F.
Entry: 24 °F
